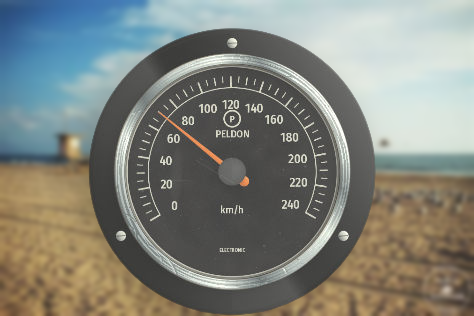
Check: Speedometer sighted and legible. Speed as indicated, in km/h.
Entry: 70 km/h
